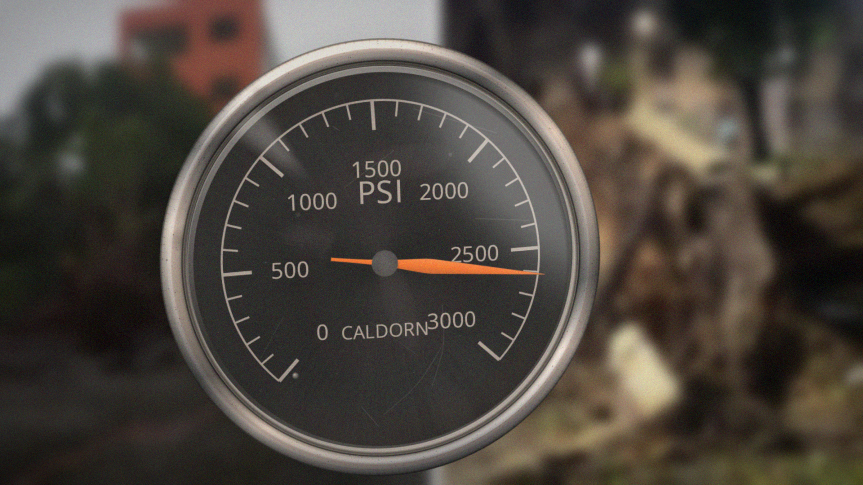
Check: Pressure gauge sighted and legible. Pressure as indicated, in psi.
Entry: 2600 psi
